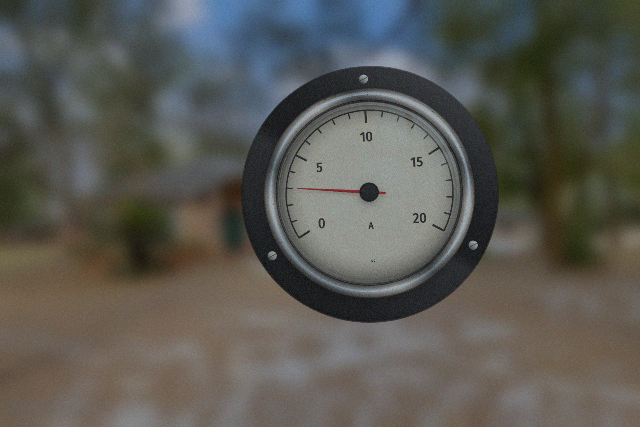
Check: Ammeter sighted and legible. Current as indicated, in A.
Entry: 3 A
